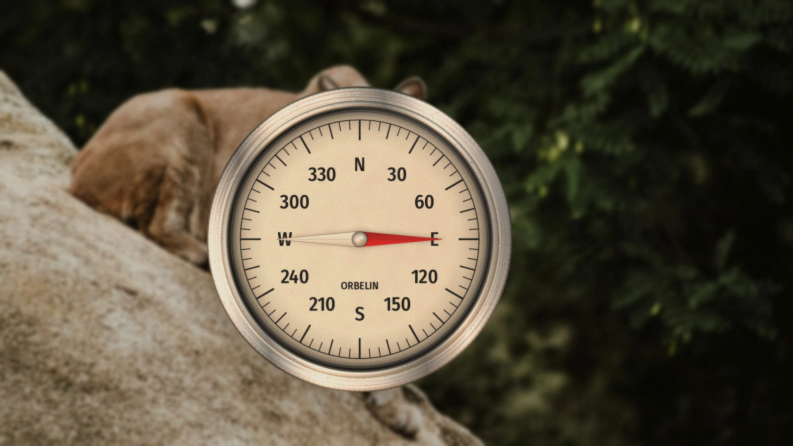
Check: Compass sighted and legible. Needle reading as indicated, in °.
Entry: 90 °
